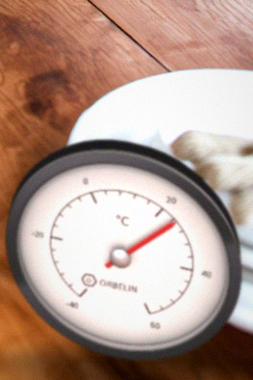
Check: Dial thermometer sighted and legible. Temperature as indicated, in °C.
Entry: 24 °C
